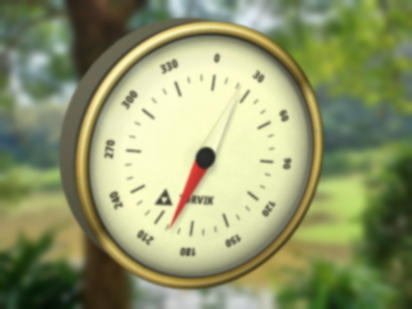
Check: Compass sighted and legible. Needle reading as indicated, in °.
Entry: 200 °
